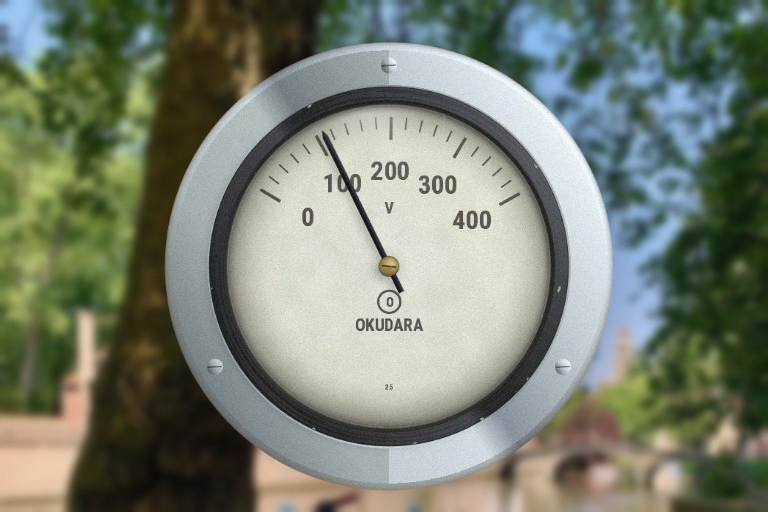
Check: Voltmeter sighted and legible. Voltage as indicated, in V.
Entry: 110 V
